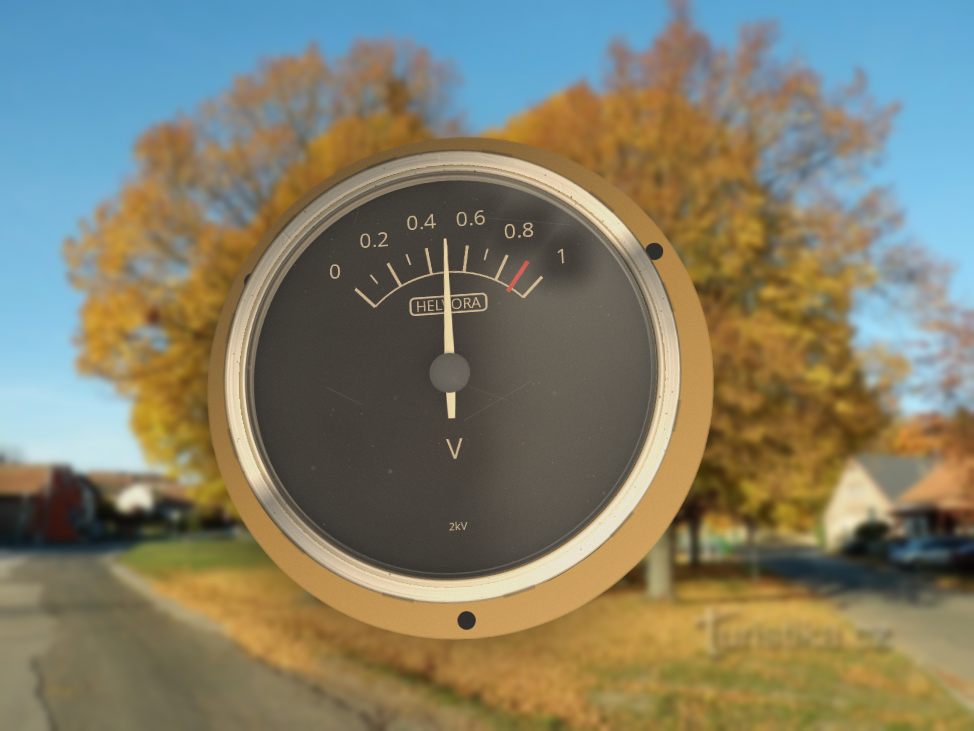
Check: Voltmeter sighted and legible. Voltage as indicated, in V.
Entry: 0.5 V
